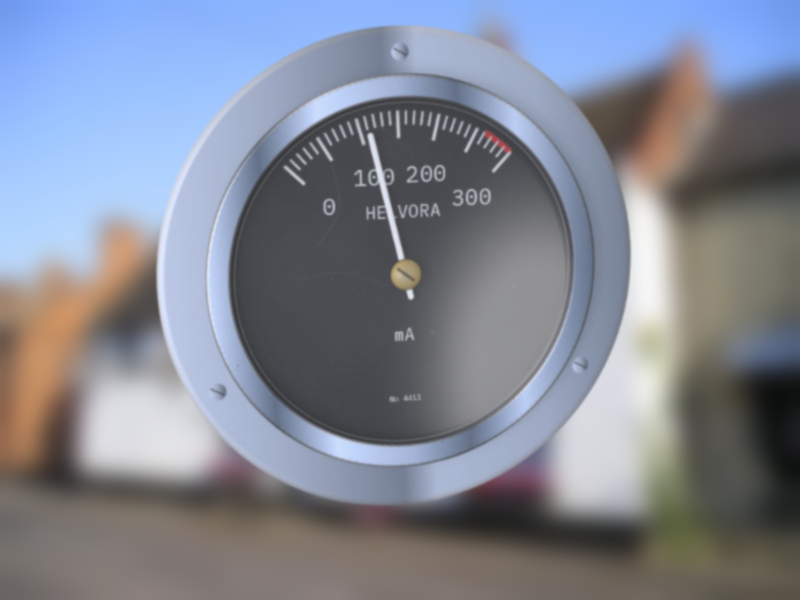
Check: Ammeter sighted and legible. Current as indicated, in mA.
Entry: 110 mA
